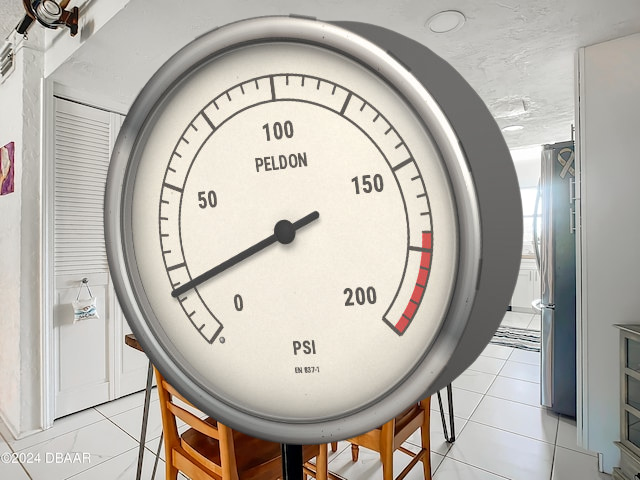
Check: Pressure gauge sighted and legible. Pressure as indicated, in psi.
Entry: 17.5 psi
